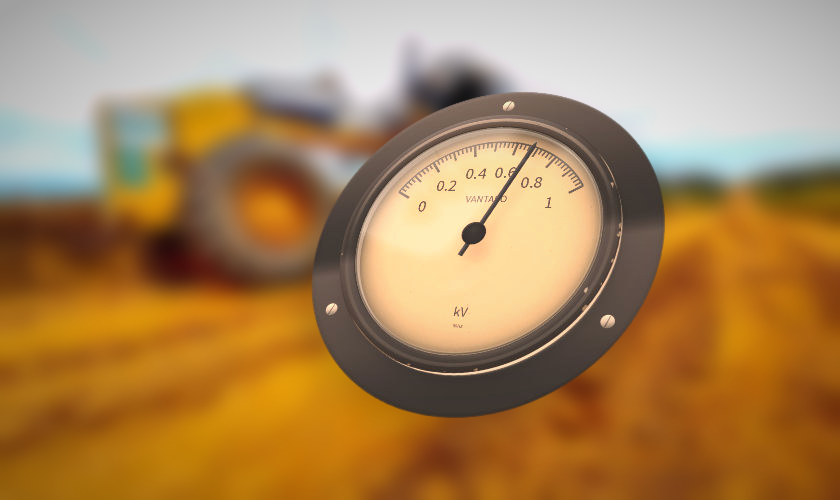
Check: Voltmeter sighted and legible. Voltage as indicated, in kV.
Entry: 0.7 kV
